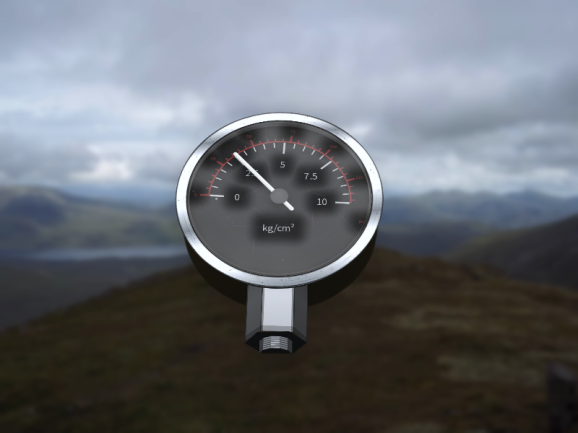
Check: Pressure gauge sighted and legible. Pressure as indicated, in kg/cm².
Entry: 2.5 kg/cm²
